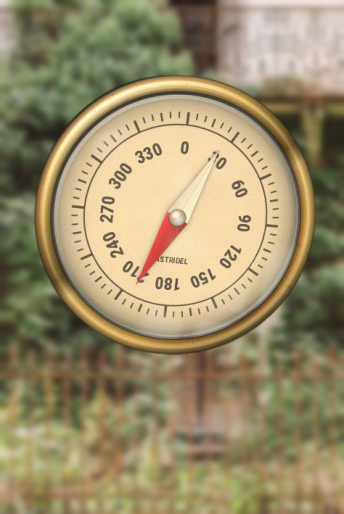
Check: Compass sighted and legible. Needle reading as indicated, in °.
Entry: 205 °
